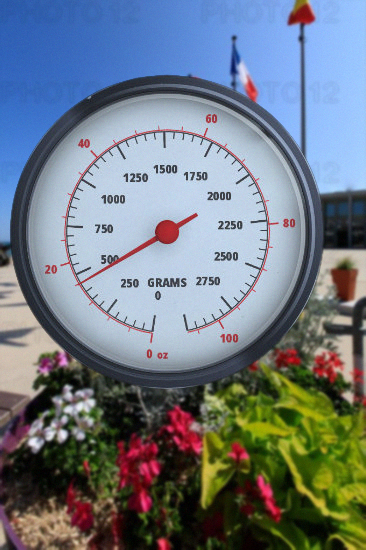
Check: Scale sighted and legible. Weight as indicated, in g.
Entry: 450 g
